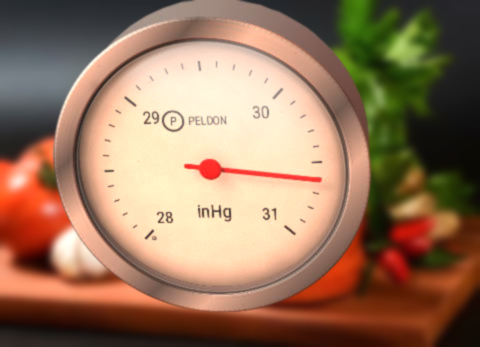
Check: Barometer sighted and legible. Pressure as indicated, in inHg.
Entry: 30.6 inHg
